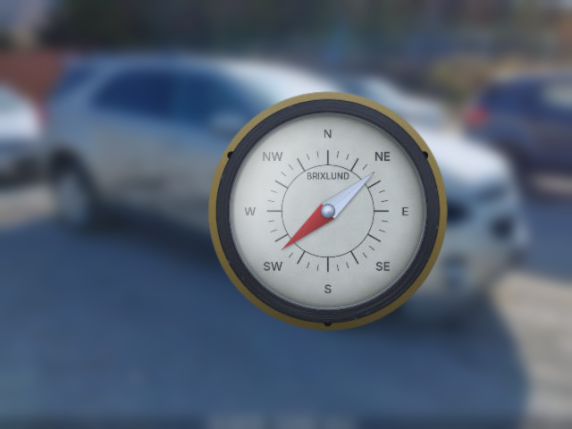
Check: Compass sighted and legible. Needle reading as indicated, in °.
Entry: 230 °
